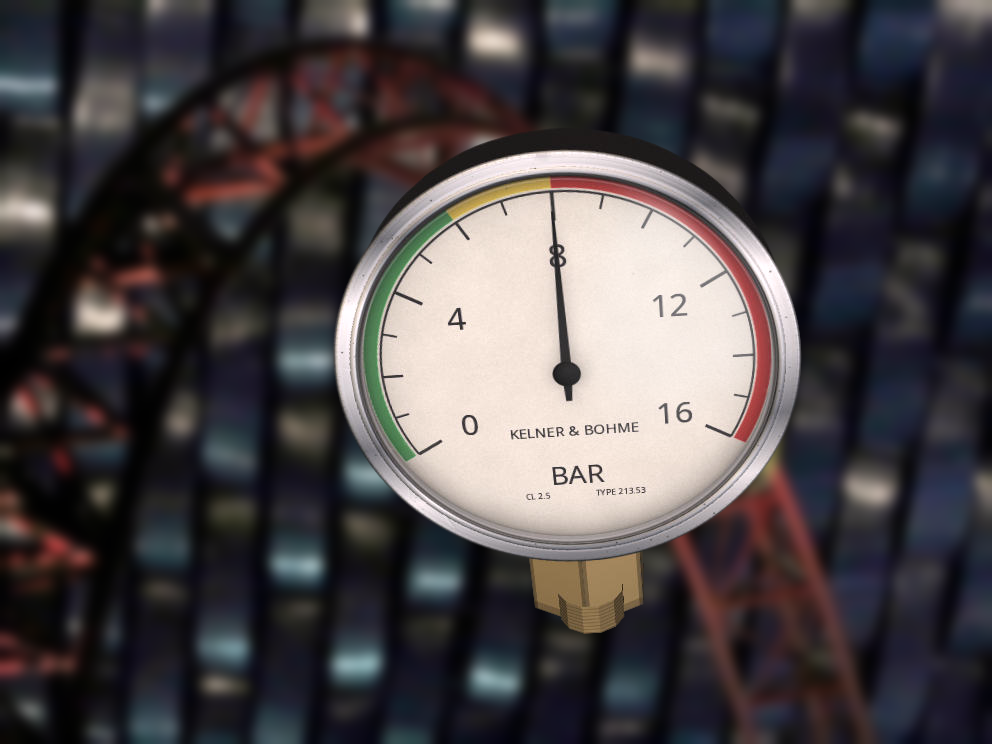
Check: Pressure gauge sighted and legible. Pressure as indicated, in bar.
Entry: 8 bar
